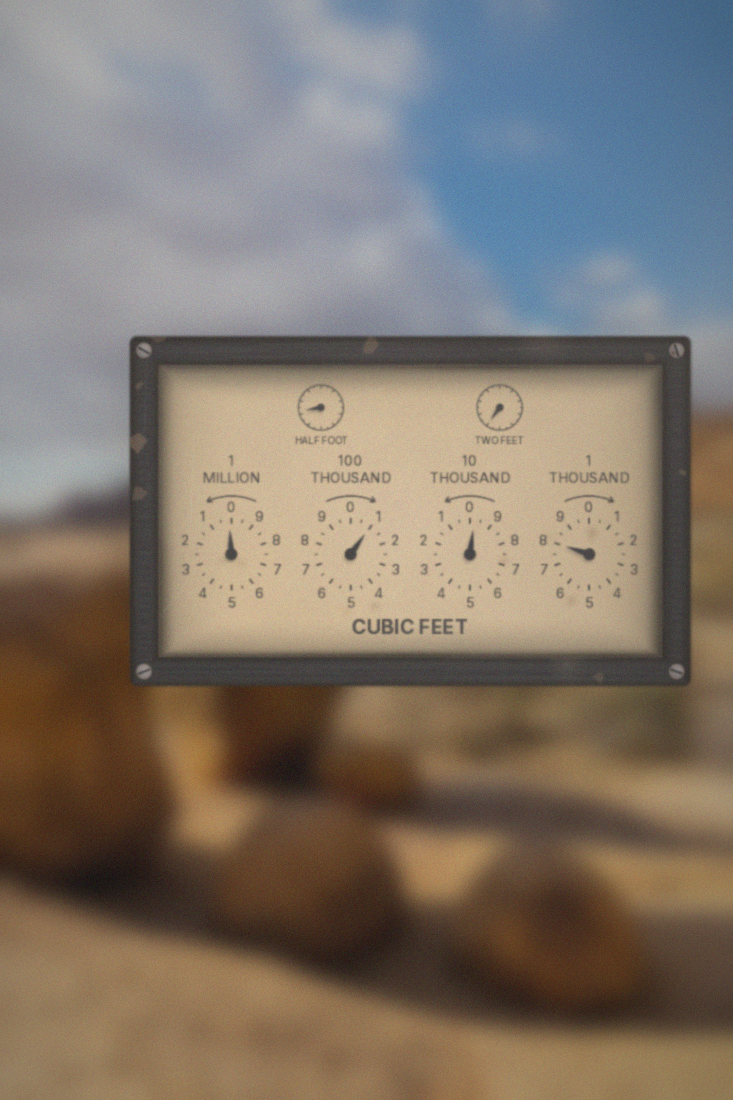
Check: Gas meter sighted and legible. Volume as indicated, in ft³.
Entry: 9800 ft³
